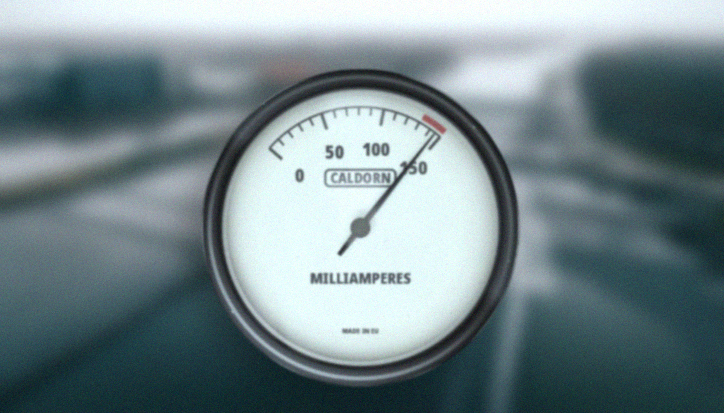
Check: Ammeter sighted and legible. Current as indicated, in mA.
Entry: 145 mA
